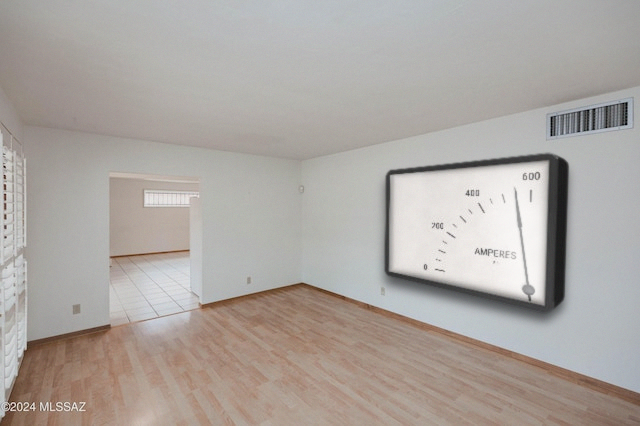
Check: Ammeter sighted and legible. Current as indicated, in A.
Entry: 550 A
